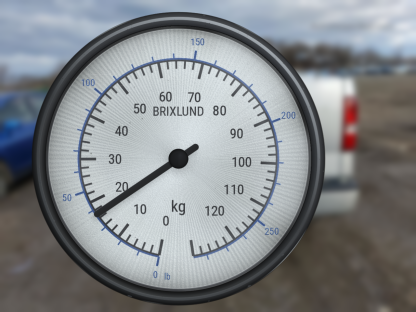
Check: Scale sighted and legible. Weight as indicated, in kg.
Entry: 17 kg
